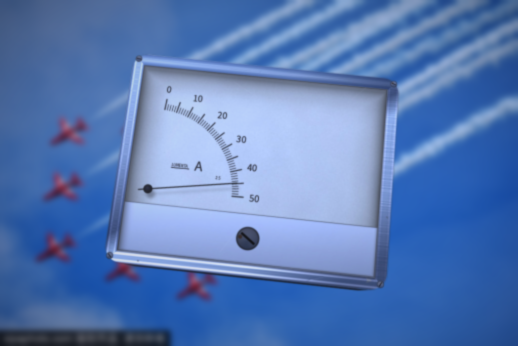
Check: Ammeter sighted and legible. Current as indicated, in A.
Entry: 45 A
